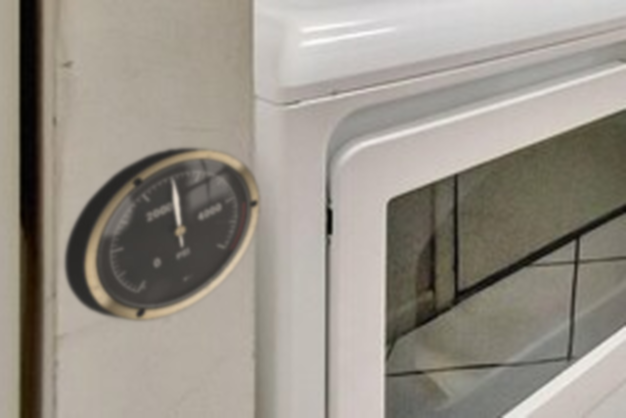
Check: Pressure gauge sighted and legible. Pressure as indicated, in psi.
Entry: 2500 psi
